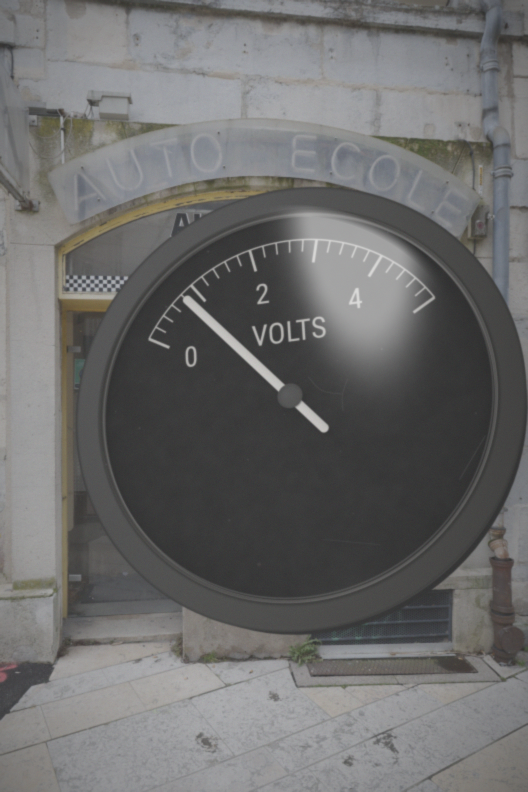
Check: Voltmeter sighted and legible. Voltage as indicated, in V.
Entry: 0.8 V
